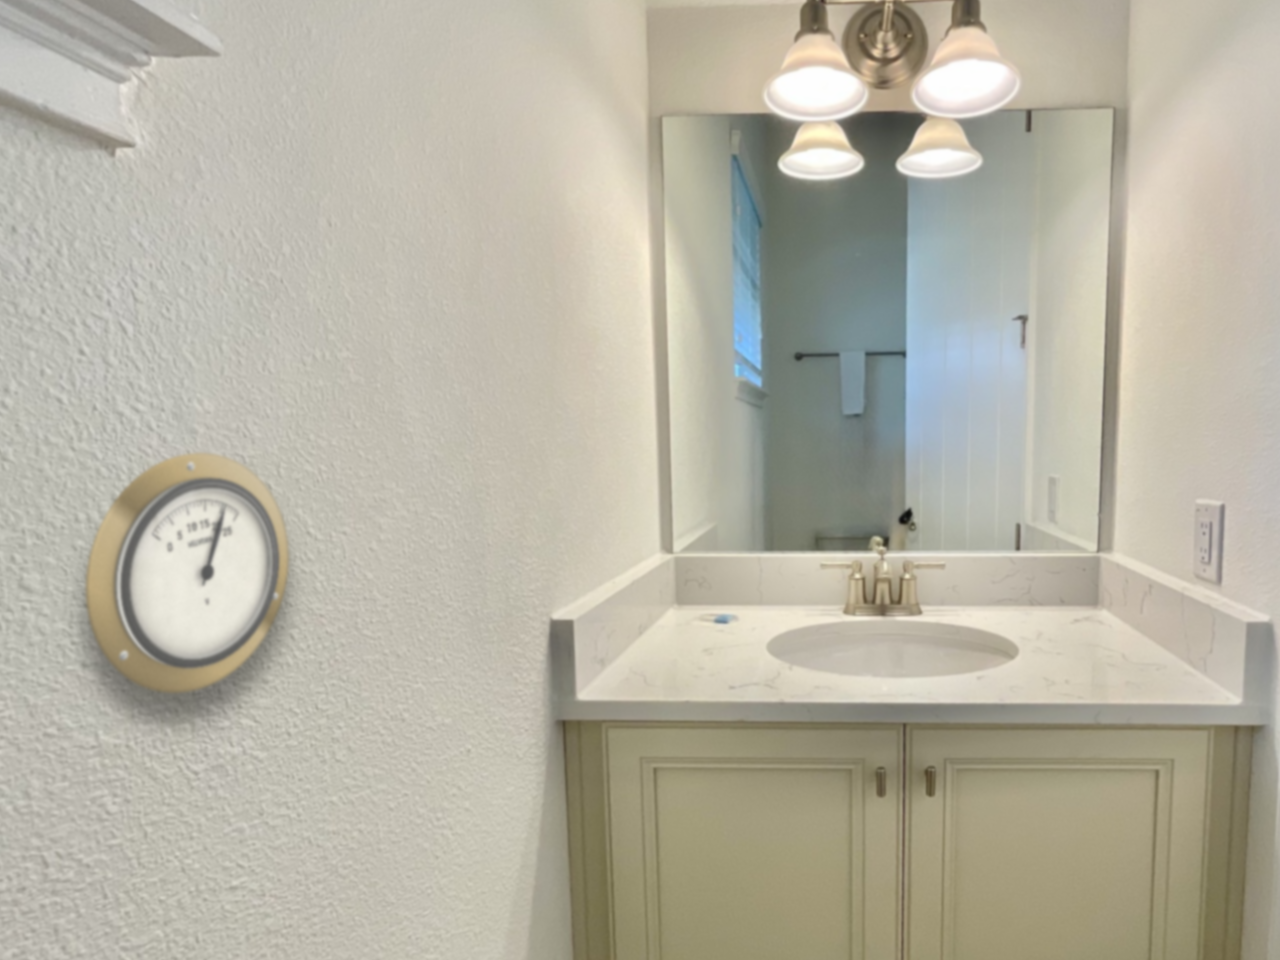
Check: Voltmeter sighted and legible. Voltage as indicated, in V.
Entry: 20 V
